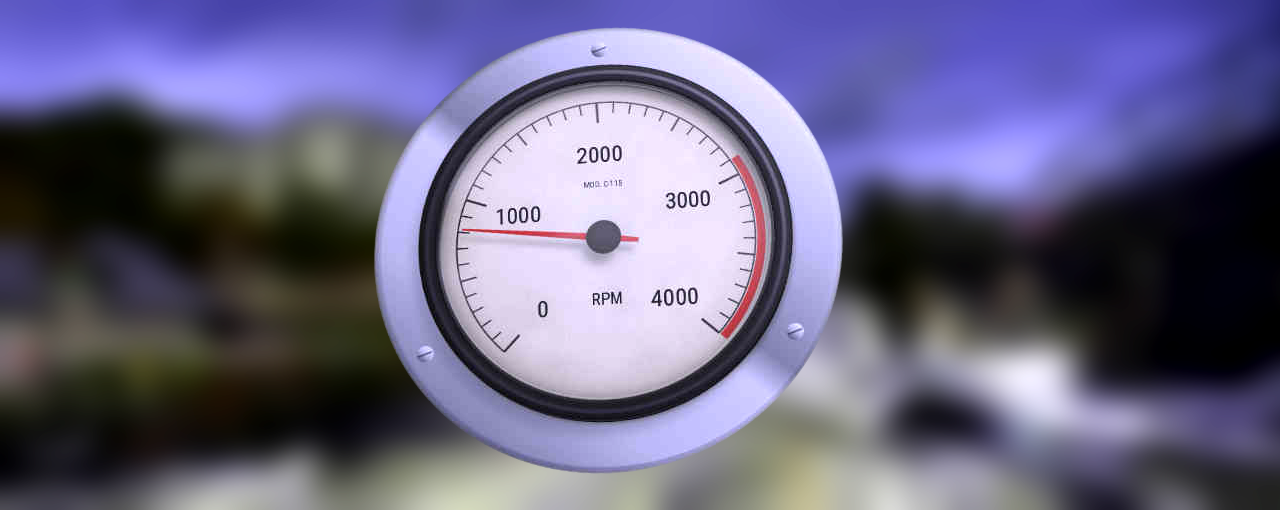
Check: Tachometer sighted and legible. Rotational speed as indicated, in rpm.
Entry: 800 rpm
